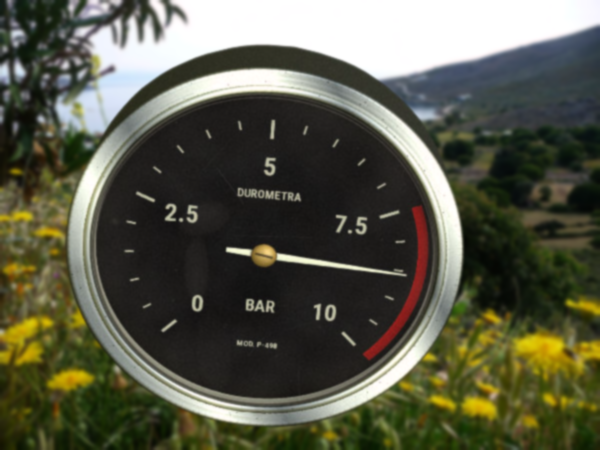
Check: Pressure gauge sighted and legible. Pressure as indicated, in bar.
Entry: 8.5 bar
